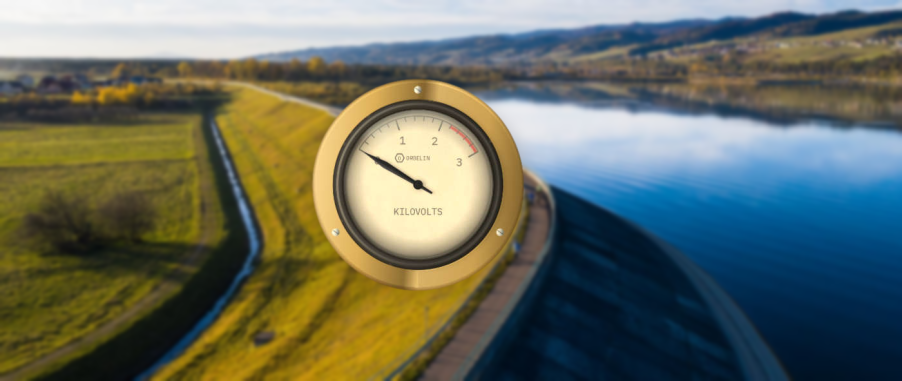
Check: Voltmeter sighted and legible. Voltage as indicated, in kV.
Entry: 0 kV
